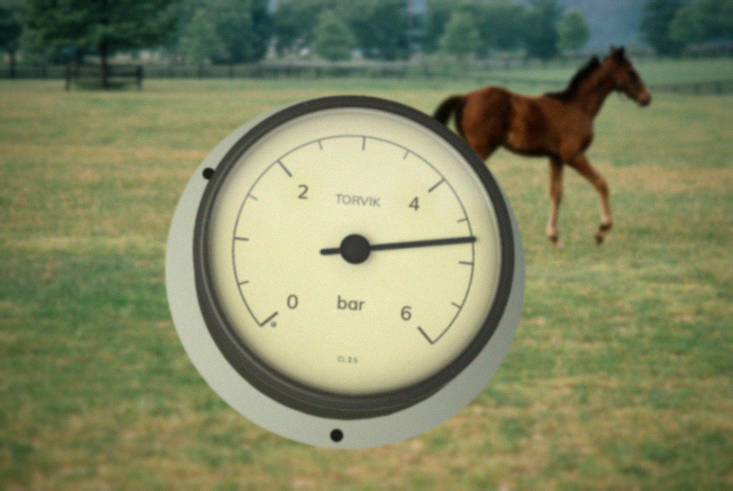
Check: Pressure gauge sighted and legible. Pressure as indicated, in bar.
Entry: 4.75 bar
